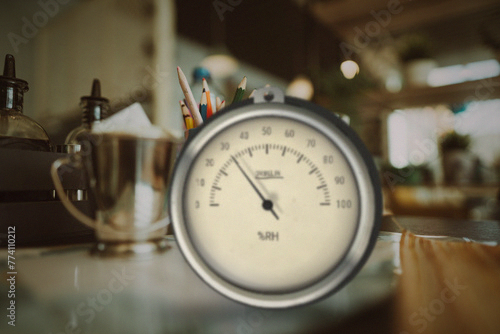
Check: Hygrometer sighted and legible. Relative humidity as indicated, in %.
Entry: 30 %
